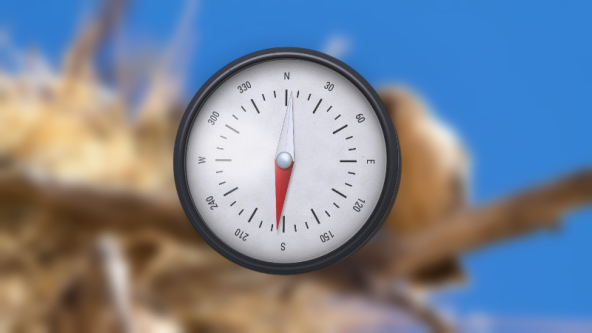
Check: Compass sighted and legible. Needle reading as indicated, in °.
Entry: 185 °
